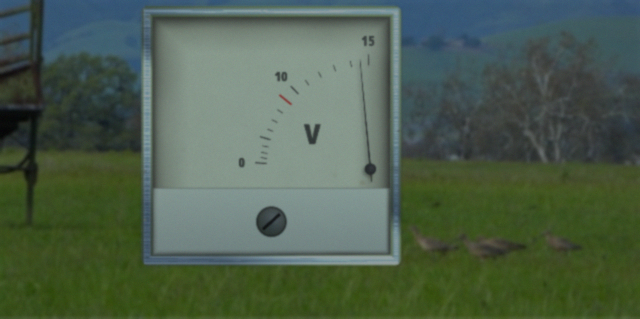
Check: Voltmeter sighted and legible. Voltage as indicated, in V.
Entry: 14.5 V
